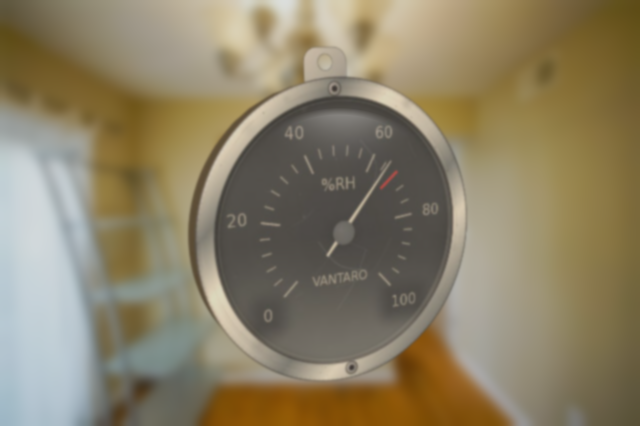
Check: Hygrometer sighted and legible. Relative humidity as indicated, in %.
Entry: 64 %
